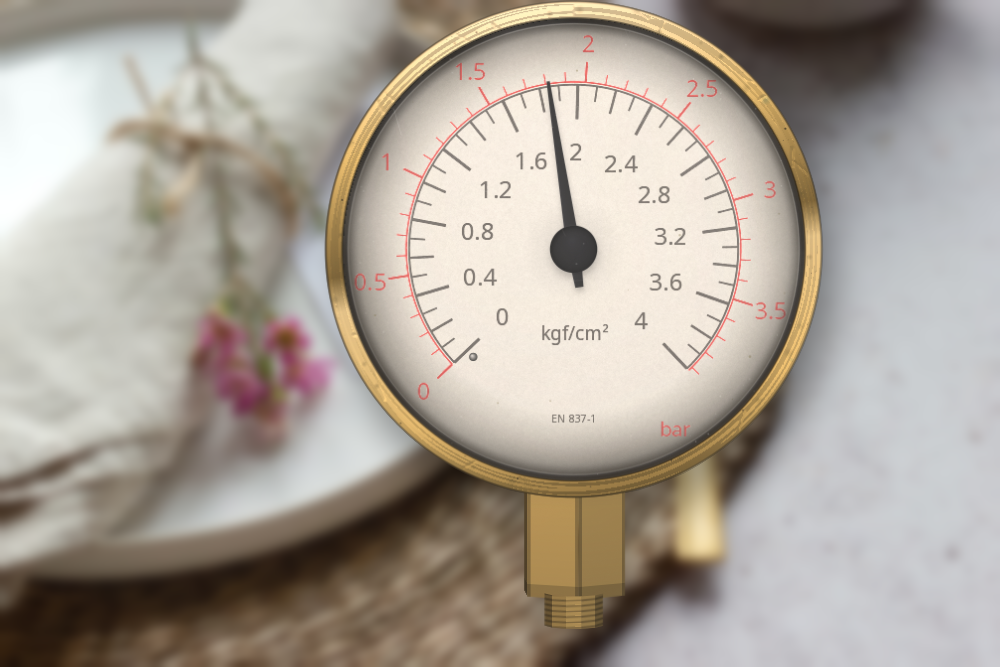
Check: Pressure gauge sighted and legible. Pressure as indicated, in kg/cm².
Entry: 1.85 kg/cm²
